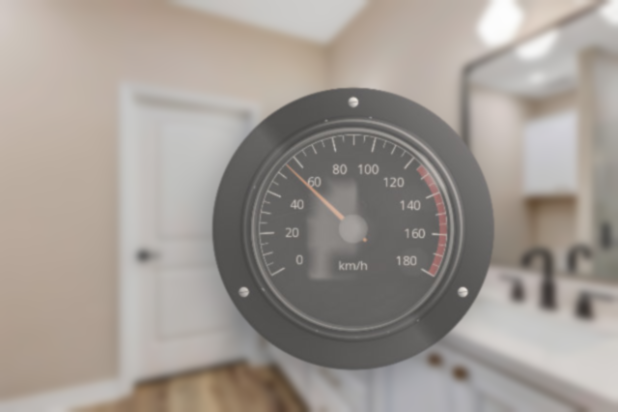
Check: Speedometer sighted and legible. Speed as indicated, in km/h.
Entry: 55 km/h
